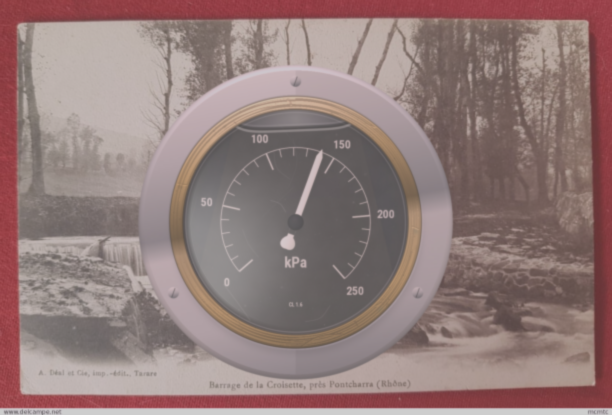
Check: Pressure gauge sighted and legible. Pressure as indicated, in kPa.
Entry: 140 kPa
